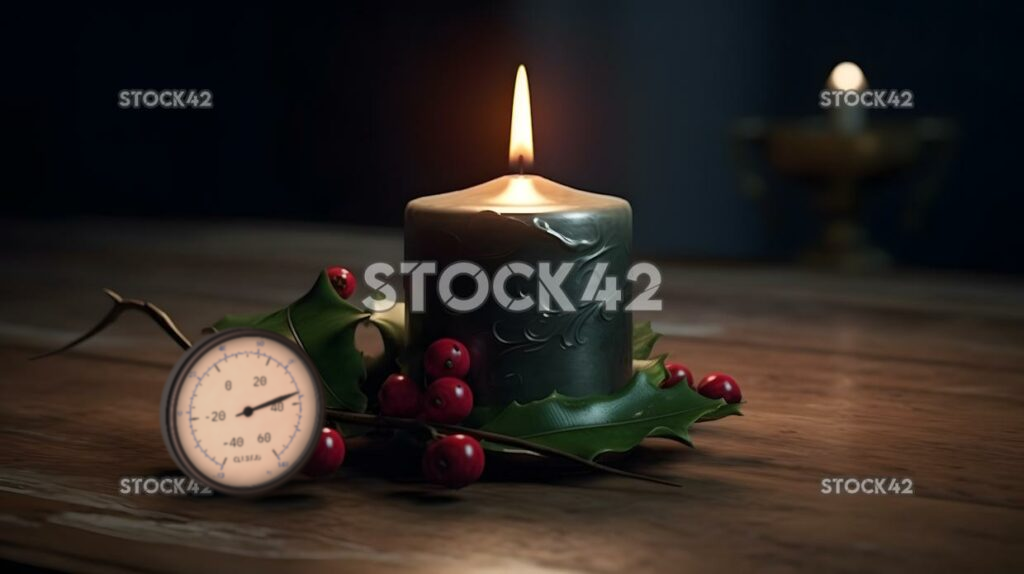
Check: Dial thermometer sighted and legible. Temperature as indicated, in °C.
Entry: 36 °C
